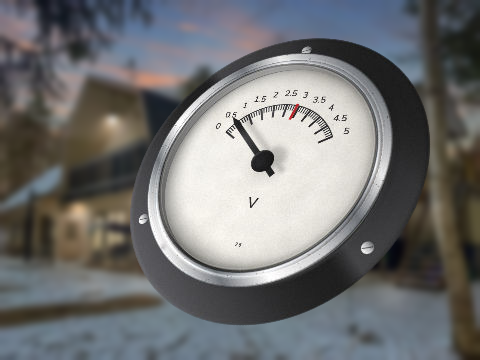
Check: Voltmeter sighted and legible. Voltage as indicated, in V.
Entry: 0.5 V
